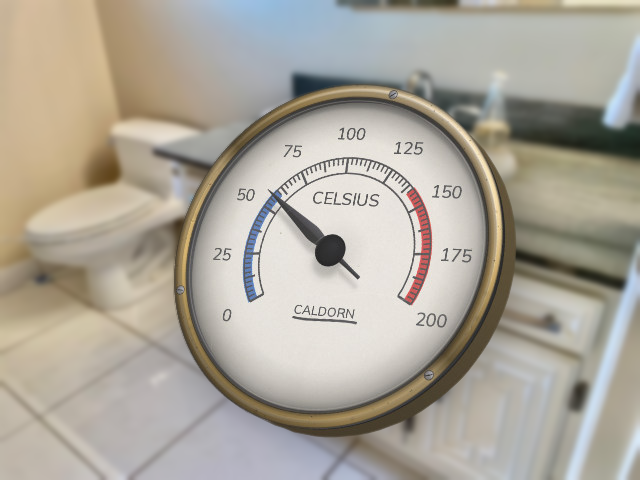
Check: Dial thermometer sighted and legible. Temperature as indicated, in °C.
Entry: 57.5 °C
